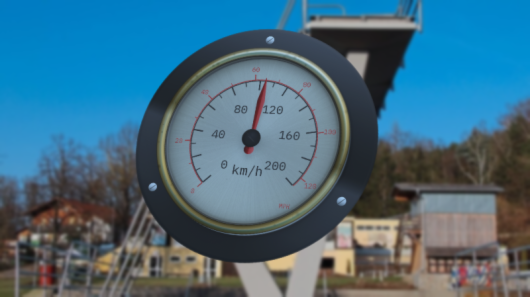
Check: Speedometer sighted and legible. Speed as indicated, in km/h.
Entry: 105 km/h
